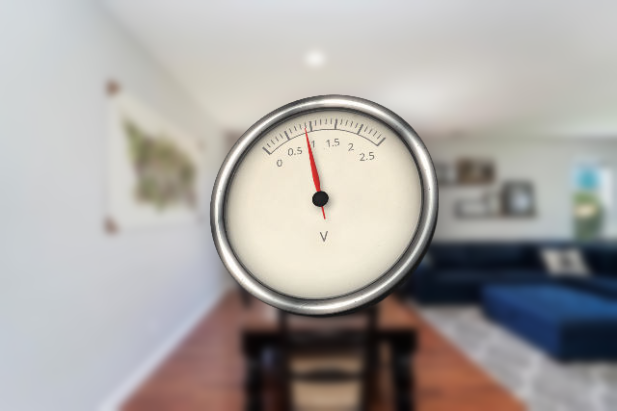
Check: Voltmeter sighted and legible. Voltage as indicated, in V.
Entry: 0.9 V
